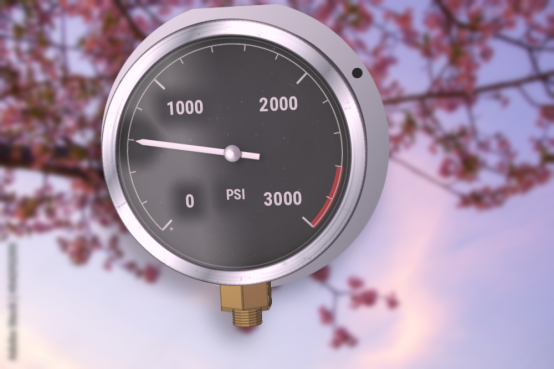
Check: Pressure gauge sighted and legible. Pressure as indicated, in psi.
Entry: 600 psi
